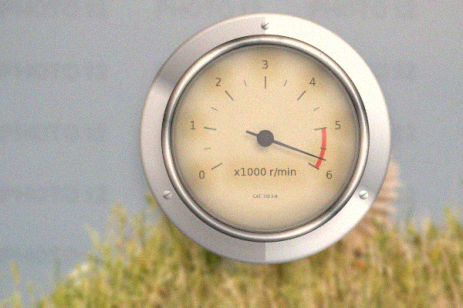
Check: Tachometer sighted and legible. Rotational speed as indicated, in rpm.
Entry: 5750 rpm
